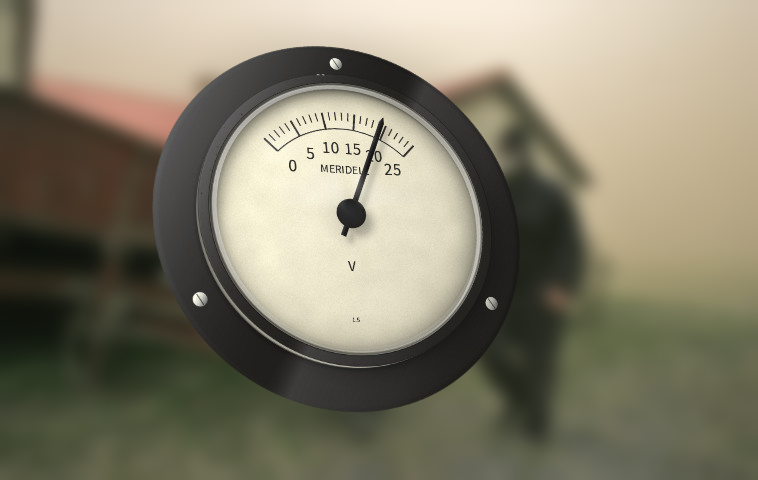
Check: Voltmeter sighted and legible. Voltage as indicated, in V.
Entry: 19 V
